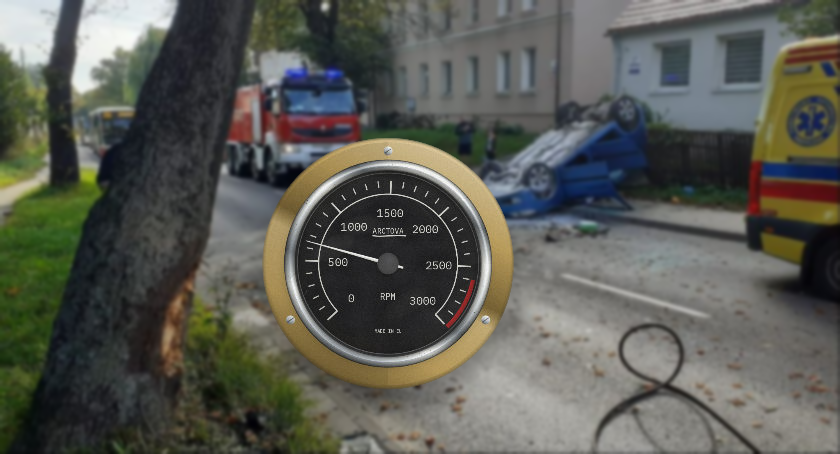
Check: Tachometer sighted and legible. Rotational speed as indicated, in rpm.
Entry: 650 rpm
